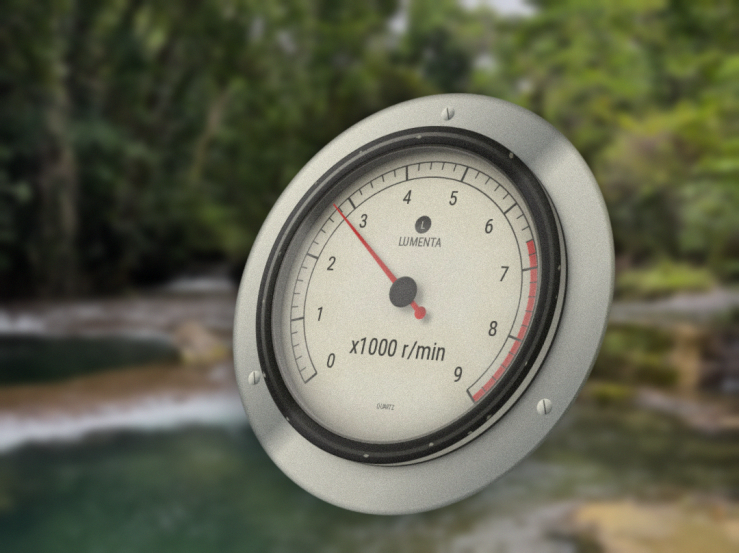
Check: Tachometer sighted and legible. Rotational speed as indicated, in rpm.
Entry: 2800 rpm
